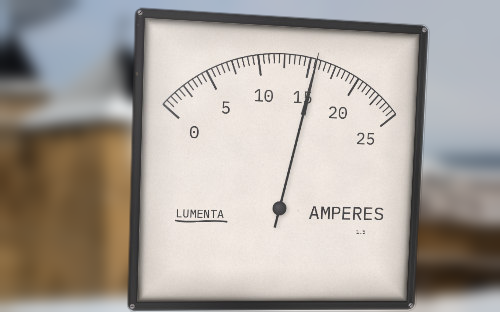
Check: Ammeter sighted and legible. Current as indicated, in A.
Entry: 15.5 A
